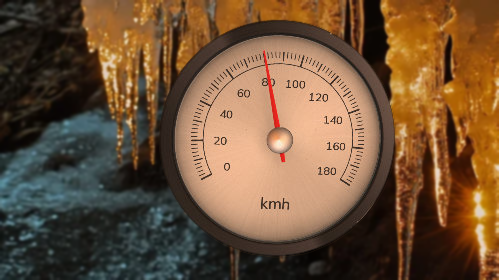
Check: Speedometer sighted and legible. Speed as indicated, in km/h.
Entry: 80 km/h
